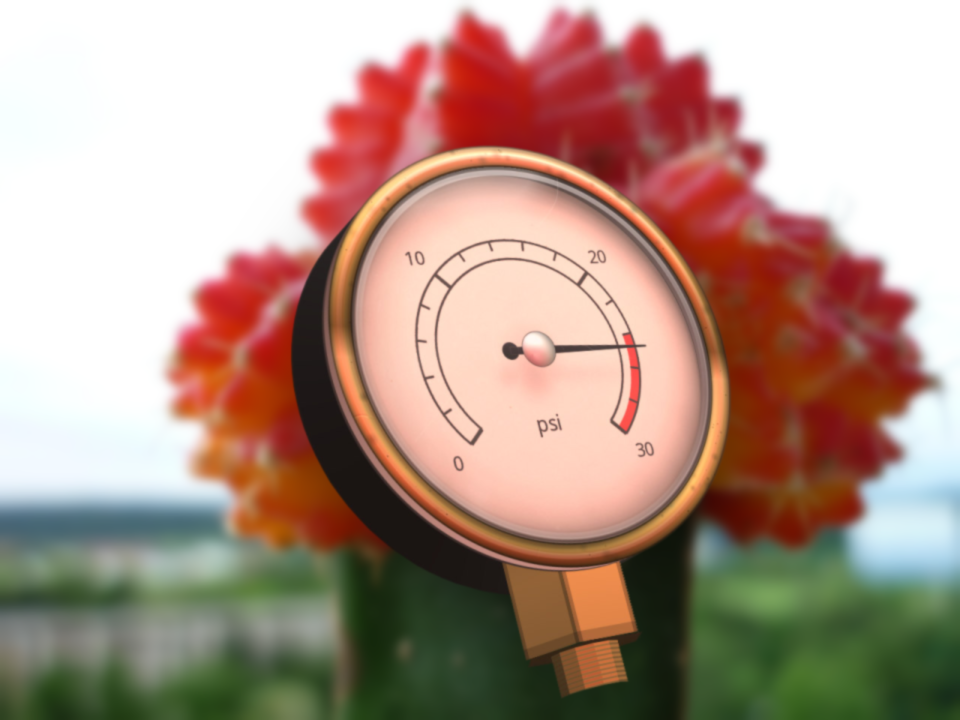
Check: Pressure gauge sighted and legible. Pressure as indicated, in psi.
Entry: 25 psi
